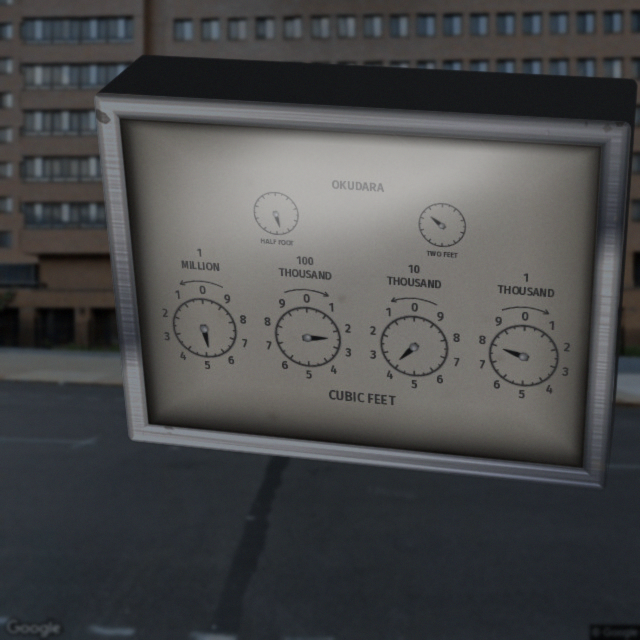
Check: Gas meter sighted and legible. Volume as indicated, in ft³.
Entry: 523800 ft³
